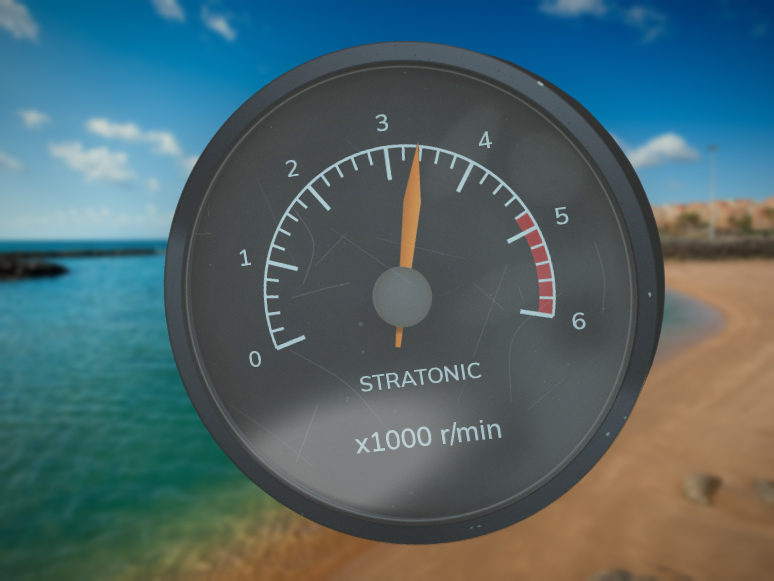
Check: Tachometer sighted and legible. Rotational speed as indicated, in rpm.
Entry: 3400 rpm
